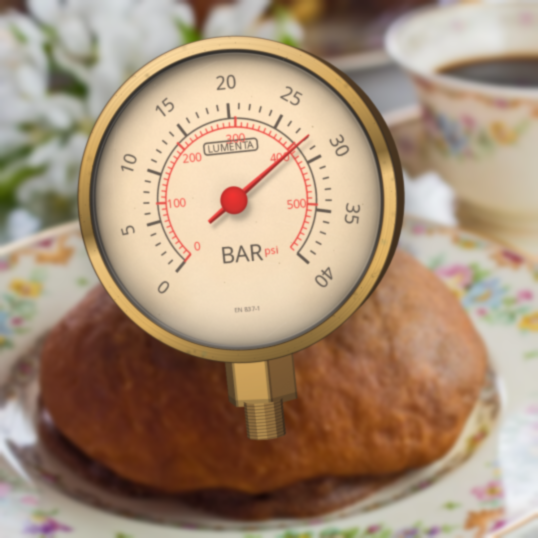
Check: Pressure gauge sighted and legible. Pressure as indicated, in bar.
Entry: 28 bar
